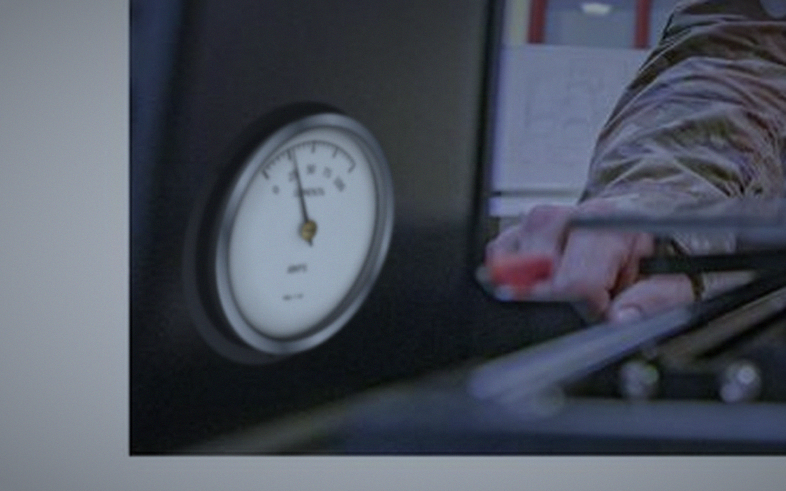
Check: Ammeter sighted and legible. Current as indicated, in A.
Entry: 25 A
